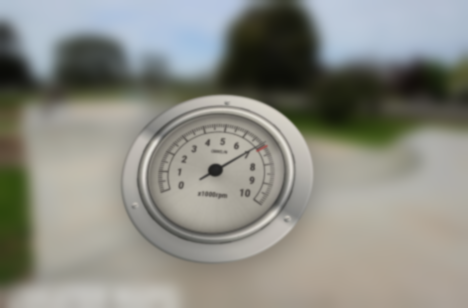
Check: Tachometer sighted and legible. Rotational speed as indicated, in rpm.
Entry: 7000 rpm
